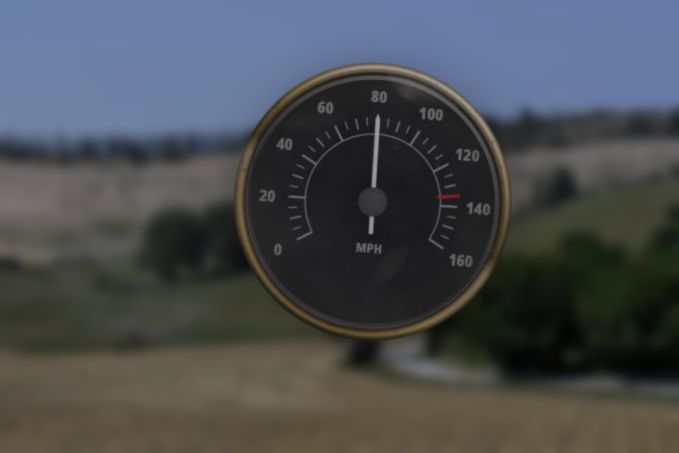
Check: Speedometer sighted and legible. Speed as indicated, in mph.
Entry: 80 mph
